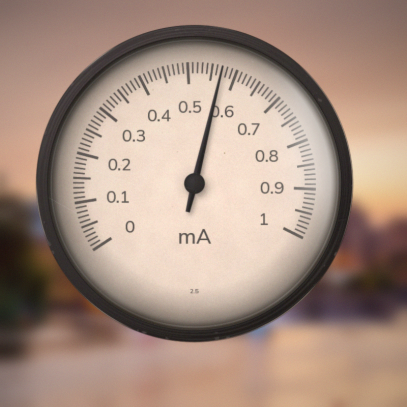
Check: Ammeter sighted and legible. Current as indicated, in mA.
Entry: 0.57 mA
